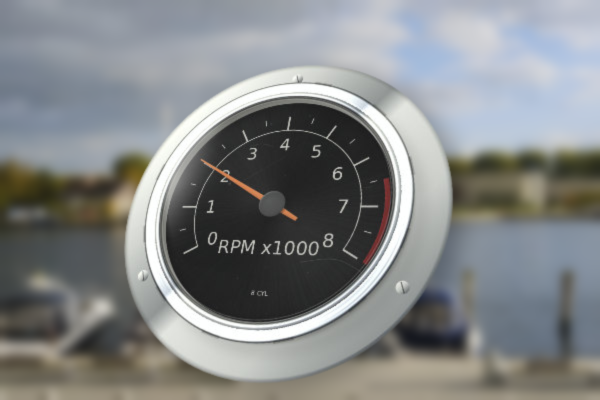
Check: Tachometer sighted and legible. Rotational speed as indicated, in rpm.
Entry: 2000 rpm
